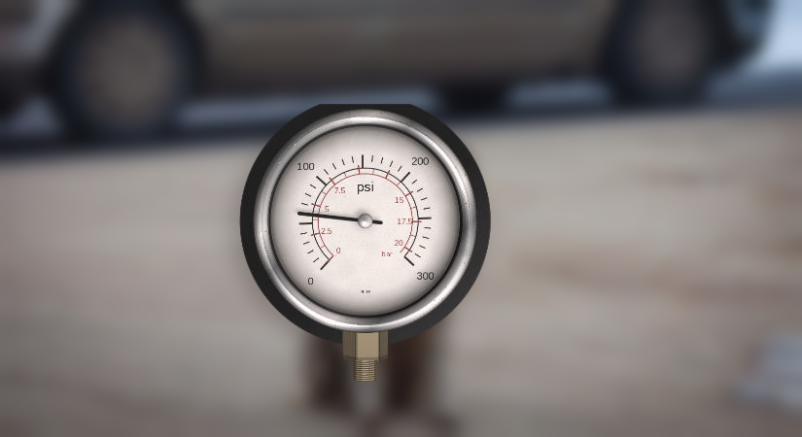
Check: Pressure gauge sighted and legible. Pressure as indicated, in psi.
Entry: 60 psi
